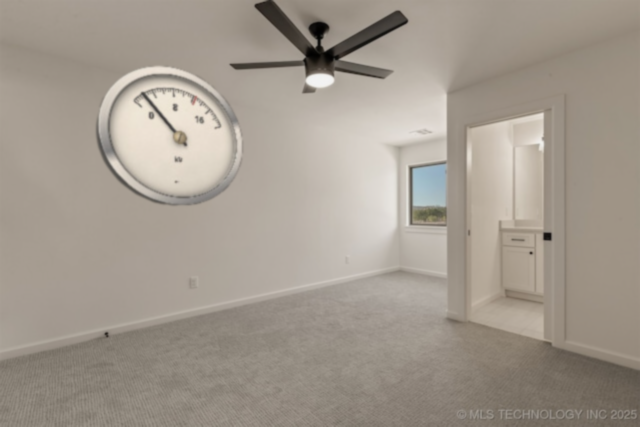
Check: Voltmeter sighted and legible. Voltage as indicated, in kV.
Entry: 2 kV
